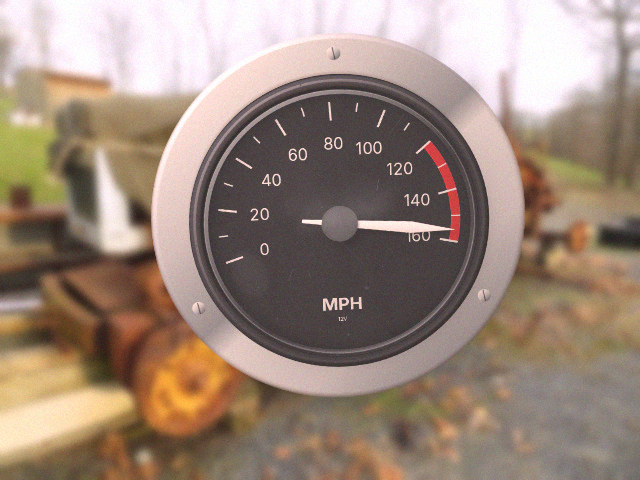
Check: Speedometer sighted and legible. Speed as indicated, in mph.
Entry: 155 mph
